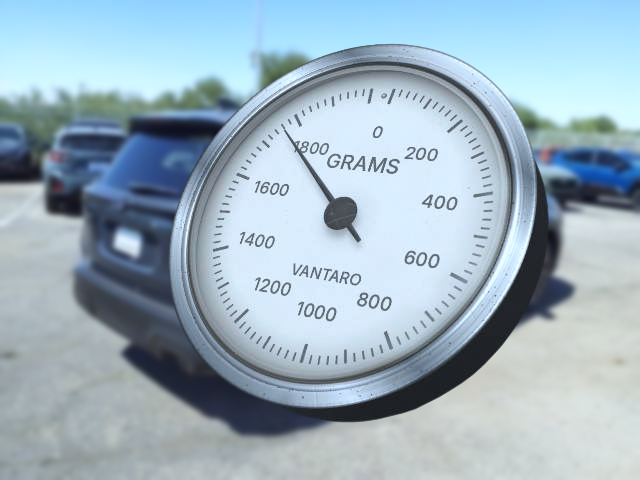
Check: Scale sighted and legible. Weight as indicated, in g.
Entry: 1760 g
